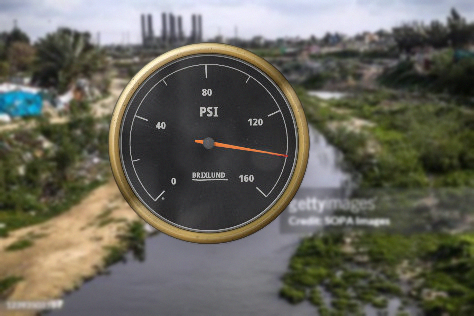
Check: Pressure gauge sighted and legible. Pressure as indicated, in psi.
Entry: 140 psi
